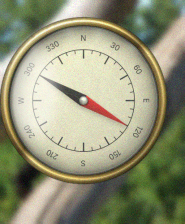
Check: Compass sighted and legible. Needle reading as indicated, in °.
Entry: 120 °
